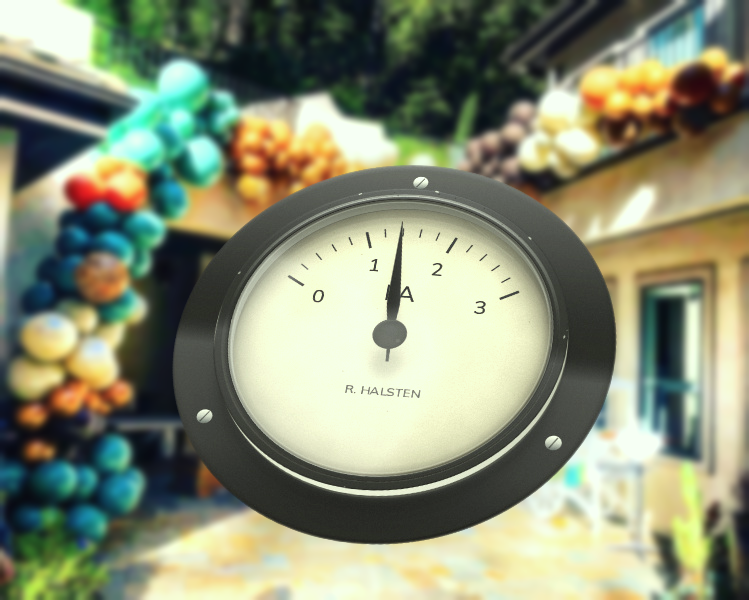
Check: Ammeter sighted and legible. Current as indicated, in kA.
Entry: 1.4 kA
